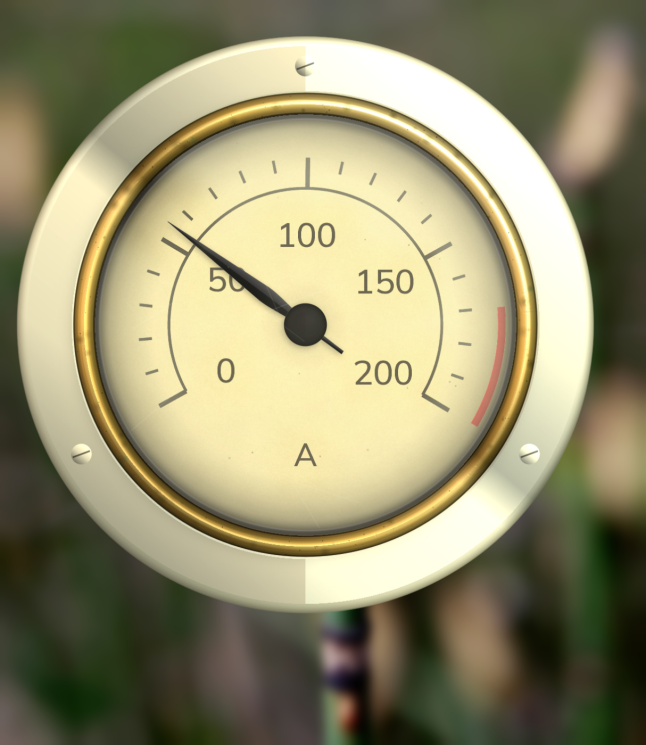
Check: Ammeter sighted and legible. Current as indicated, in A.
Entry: 55 A
